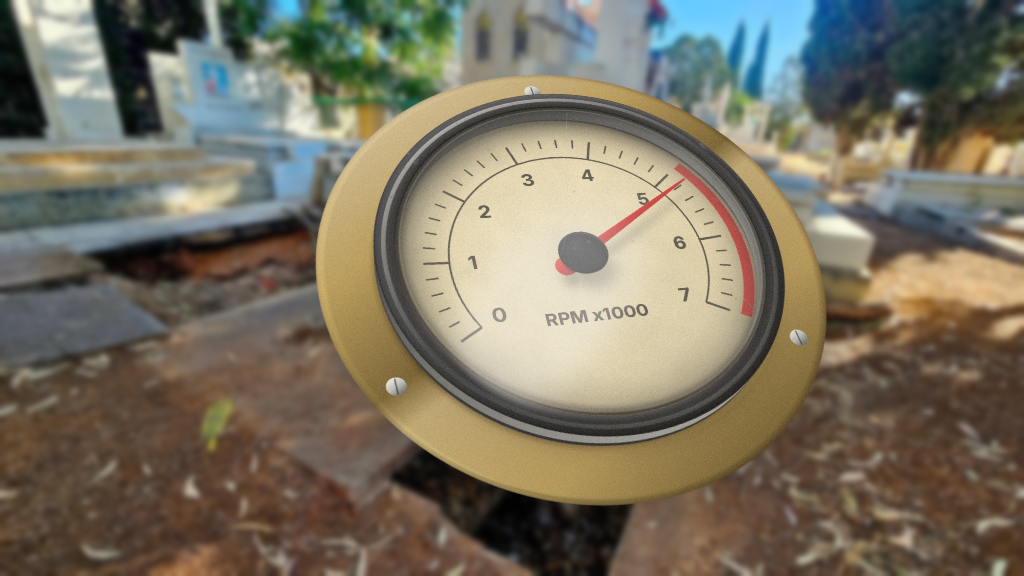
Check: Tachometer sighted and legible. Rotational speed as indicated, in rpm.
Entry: 5200 rpm
